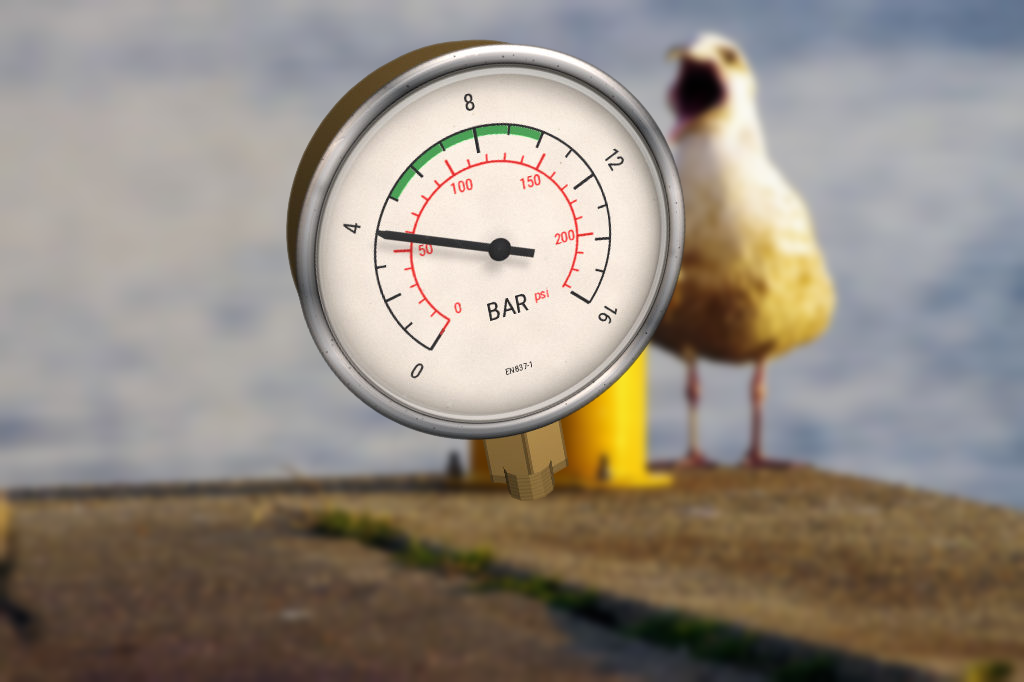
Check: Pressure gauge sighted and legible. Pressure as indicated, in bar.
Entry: 4 bar
